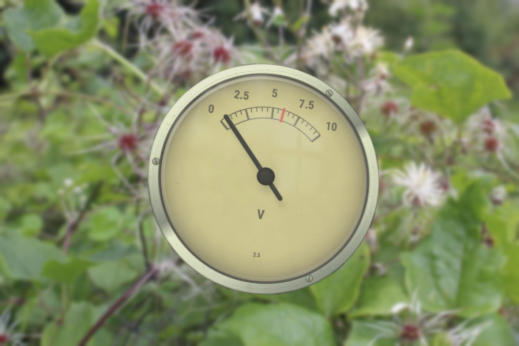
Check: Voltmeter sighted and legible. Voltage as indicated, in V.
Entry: 0.5 V
